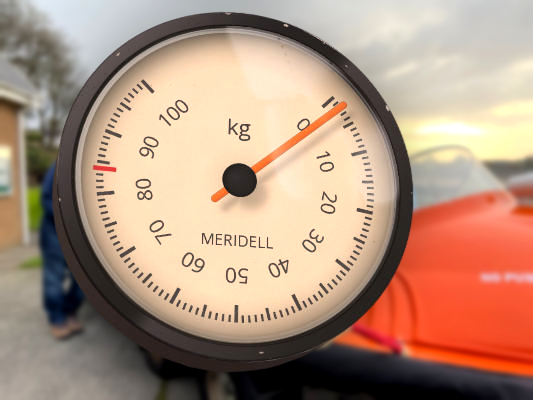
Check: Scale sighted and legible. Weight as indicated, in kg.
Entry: 2 kg
